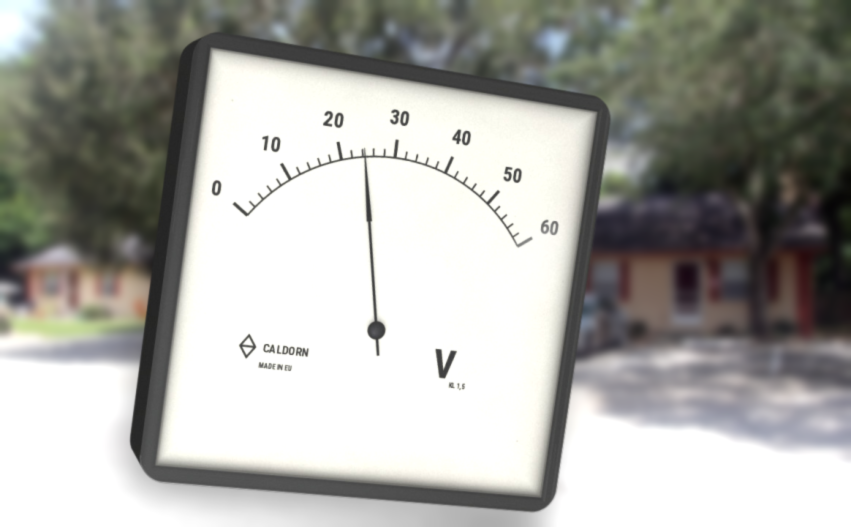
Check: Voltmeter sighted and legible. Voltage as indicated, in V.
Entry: 24 V
